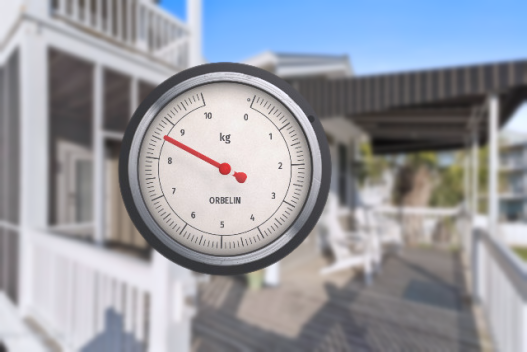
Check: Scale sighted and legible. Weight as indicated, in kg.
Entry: 8.6 kg
